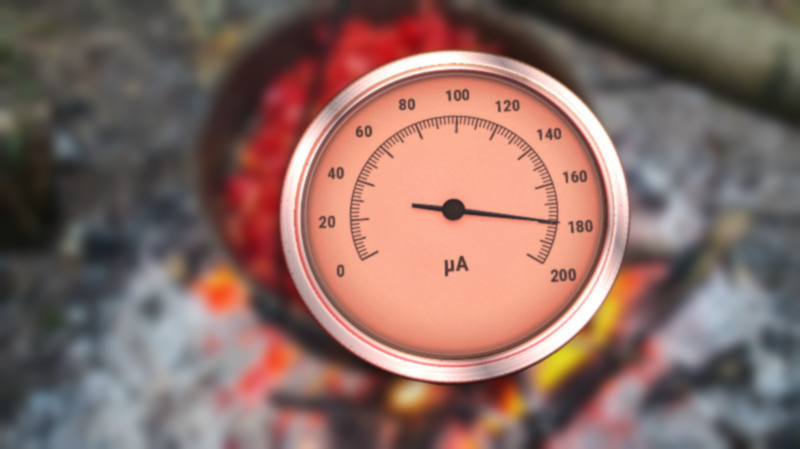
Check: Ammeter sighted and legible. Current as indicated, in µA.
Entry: 180 µA
